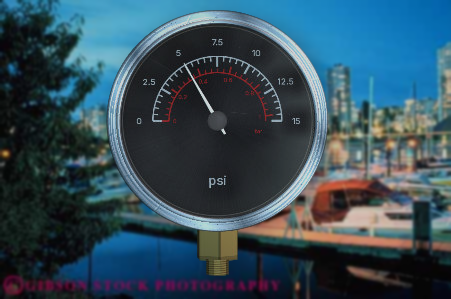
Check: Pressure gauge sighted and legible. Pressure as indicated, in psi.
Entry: 5 psi
